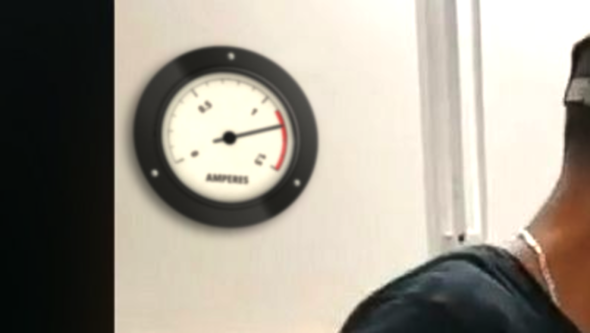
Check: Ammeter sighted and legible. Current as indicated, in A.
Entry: 1.2 A
